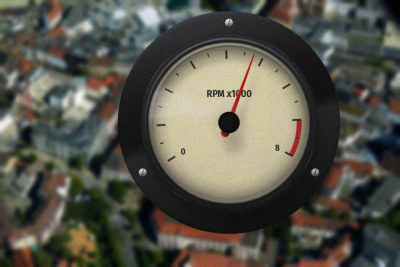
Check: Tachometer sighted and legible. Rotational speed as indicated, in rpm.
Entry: 4750 rpm
